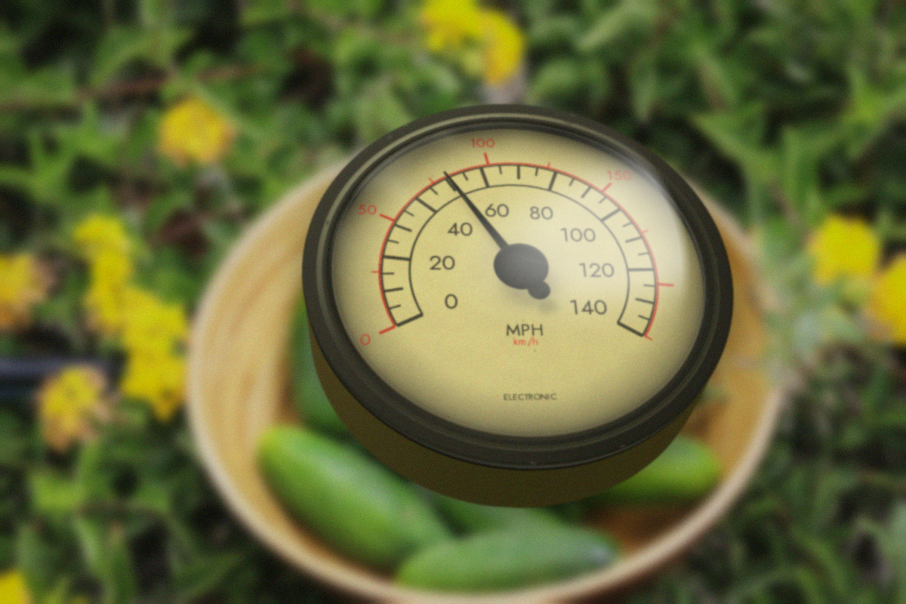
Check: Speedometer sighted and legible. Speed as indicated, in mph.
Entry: 50 mph
